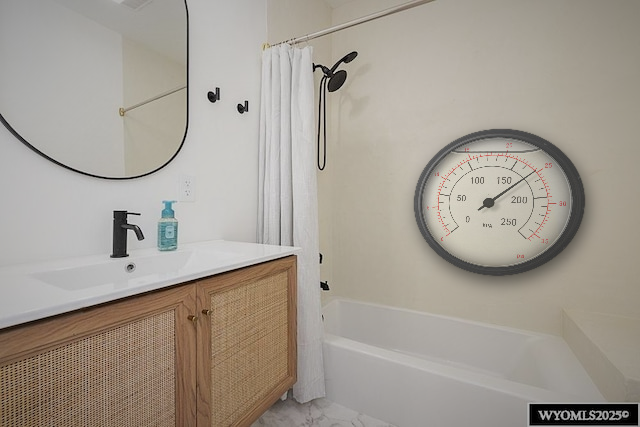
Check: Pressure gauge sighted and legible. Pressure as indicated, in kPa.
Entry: 170 kPa
